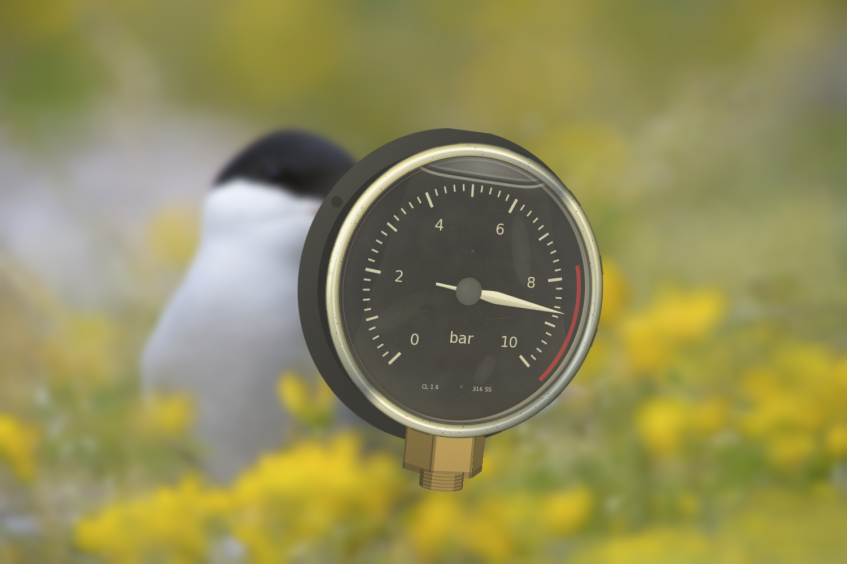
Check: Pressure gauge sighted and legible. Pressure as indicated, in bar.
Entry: 8.7 bar
